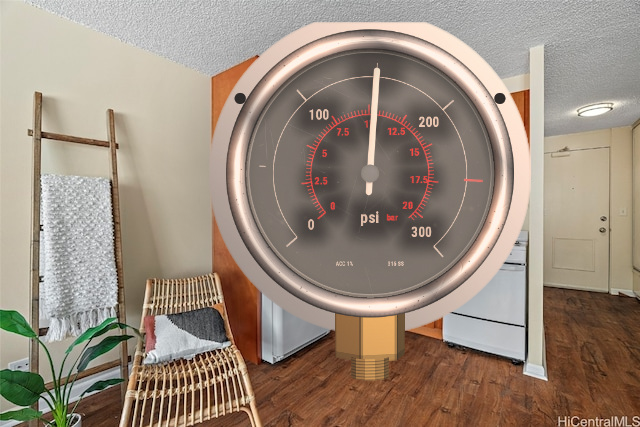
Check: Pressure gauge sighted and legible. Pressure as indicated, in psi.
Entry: 150 psi
